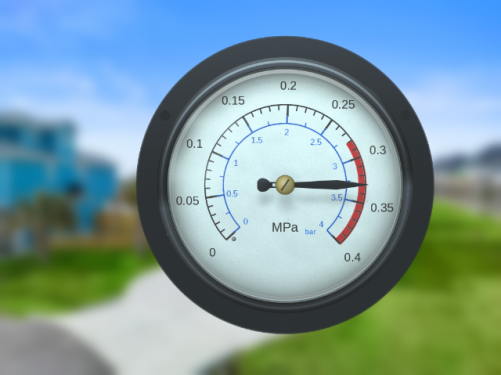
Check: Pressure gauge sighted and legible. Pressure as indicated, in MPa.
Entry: 0.33 MPa
